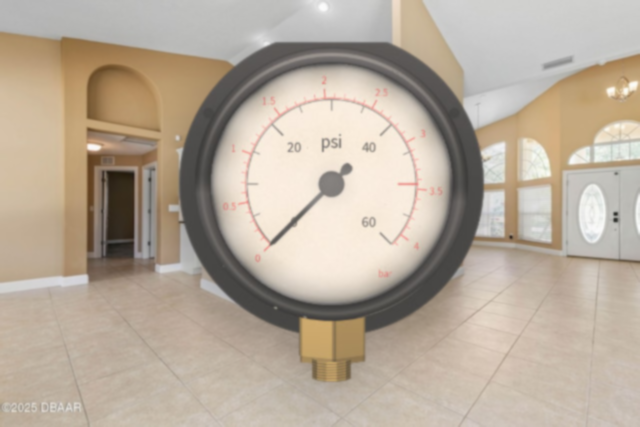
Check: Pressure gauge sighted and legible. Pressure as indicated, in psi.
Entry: 0 psi
